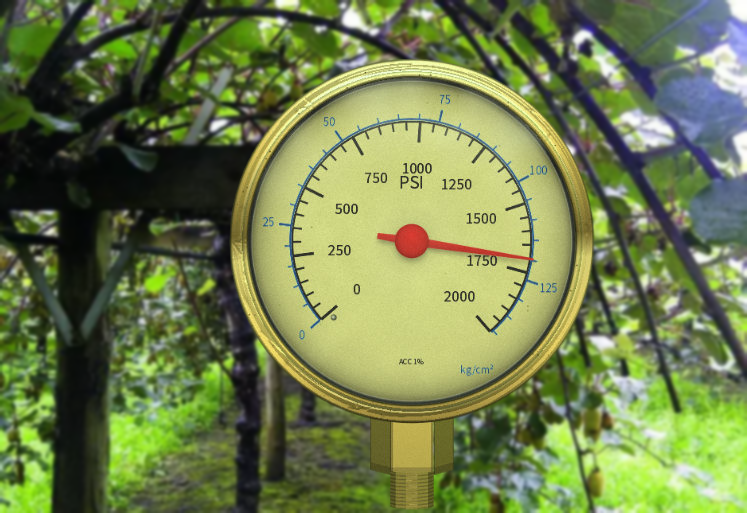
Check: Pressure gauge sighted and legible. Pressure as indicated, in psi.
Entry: 1700 psi
